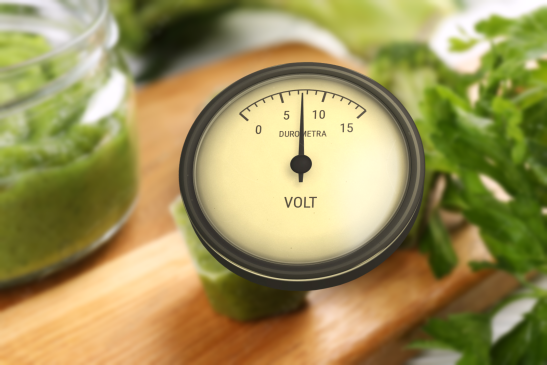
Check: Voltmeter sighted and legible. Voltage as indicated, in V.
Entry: 7.5 V
